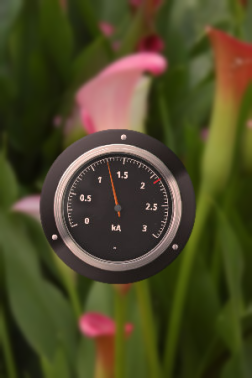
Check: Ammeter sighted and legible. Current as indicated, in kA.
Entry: 1.25 kA
